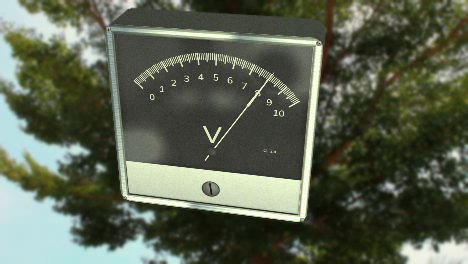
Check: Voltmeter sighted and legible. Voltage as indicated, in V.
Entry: 8 V
